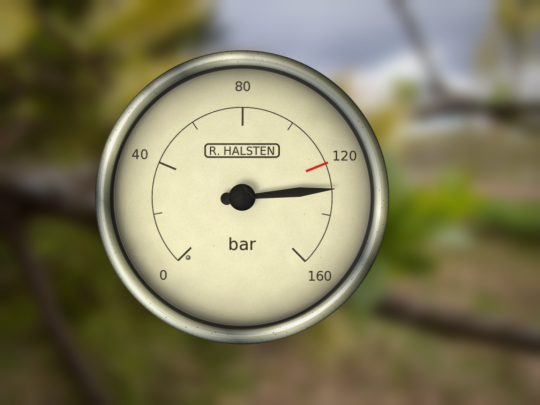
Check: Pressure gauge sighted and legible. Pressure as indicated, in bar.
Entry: 130 bar
